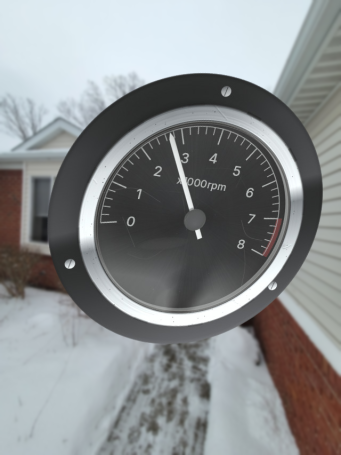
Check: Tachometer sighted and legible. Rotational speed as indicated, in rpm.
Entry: 2700 rpm
